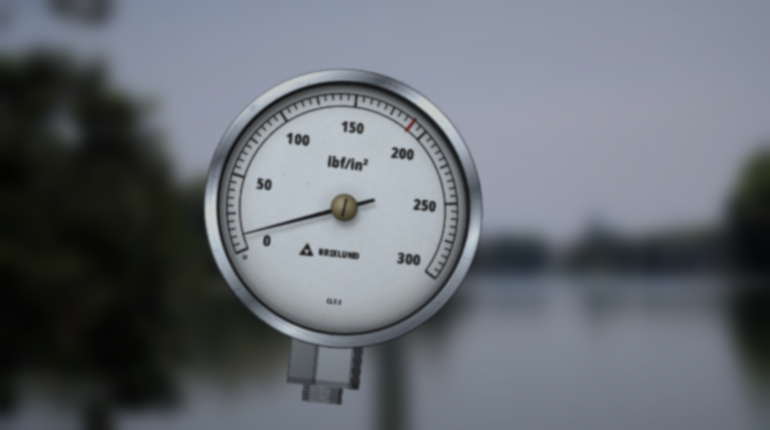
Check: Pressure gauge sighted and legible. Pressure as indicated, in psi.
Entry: 10 psi
